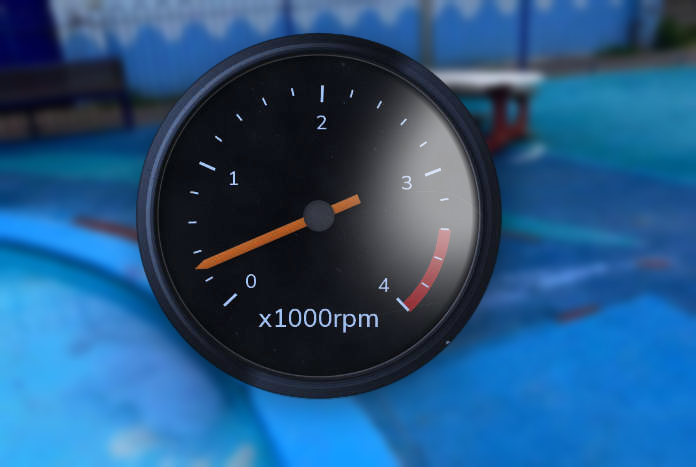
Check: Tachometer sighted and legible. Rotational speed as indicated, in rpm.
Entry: 300 rpm
